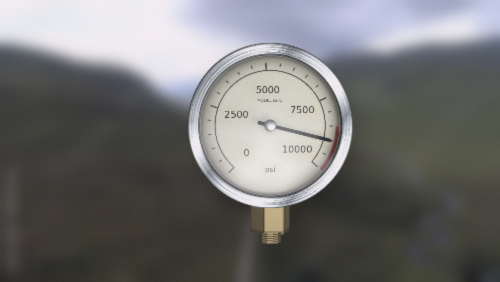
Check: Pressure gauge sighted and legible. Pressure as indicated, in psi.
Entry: 9000 psi
